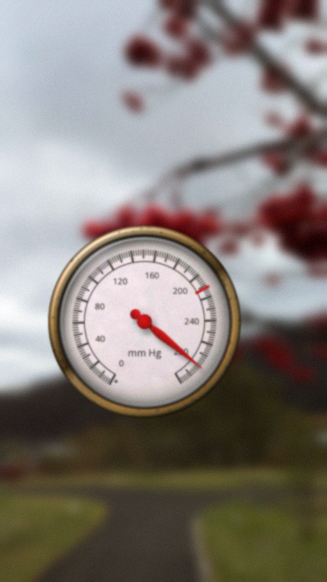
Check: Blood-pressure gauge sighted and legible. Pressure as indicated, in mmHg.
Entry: 280 mmHg
